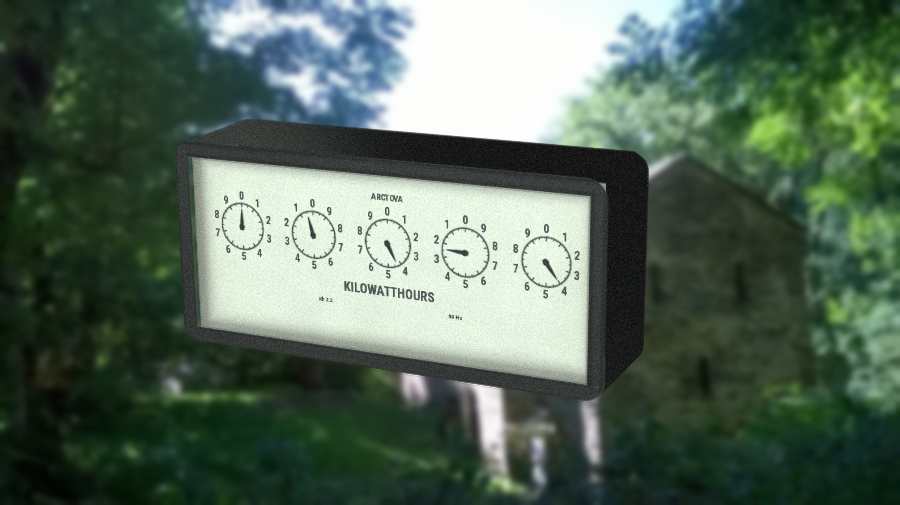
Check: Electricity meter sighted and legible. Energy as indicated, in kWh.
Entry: 424 kWh
